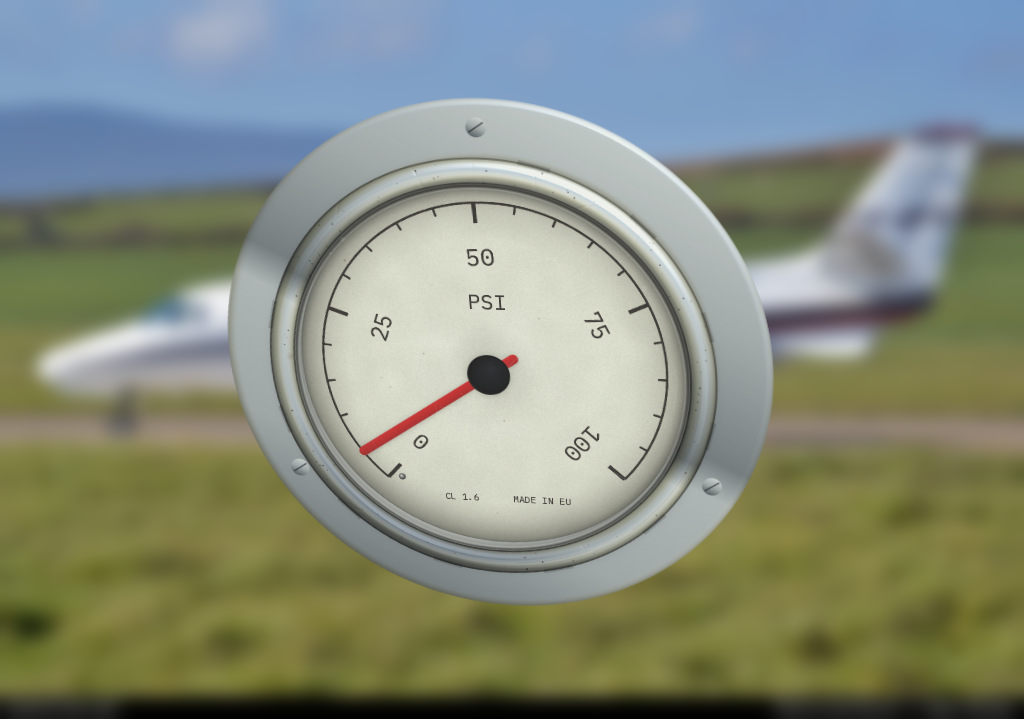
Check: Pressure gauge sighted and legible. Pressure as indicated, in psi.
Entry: 5 psi
